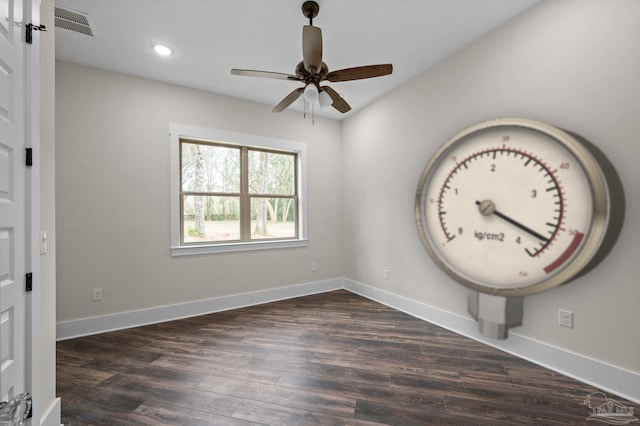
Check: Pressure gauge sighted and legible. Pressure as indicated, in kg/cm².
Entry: 3.7 kg/cm²
